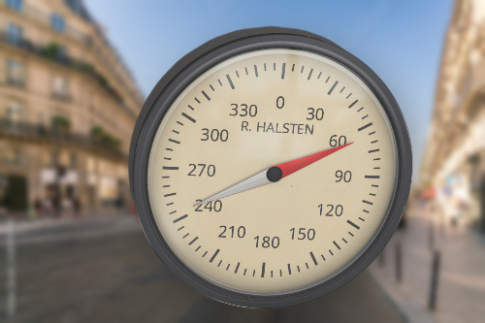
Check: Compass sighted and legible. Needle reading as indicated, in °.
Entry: 65 °
